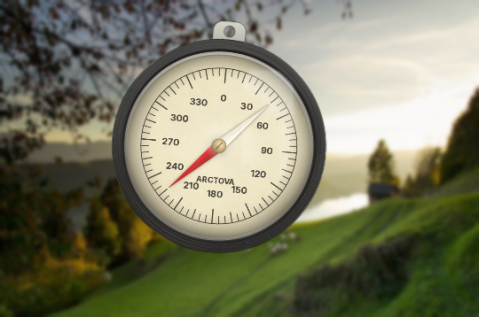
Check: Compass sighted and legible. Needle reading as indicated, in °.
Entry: 225 °
